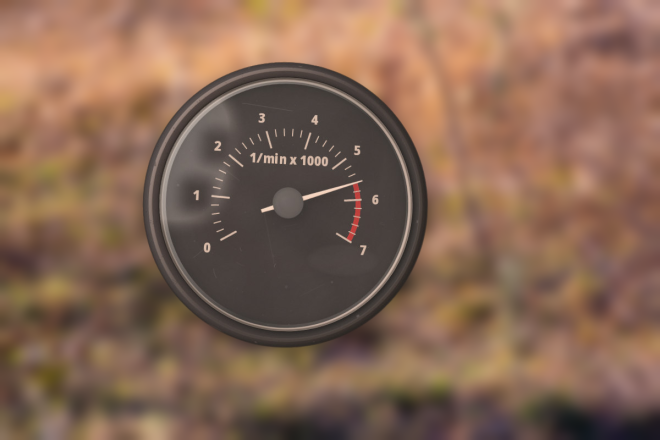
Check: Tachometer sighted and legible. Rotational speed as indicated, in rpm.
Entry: 5600 rpm
